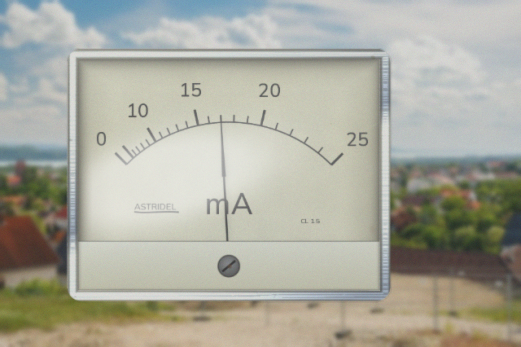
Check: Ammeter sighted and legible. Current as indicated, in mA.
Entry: 17 mA
